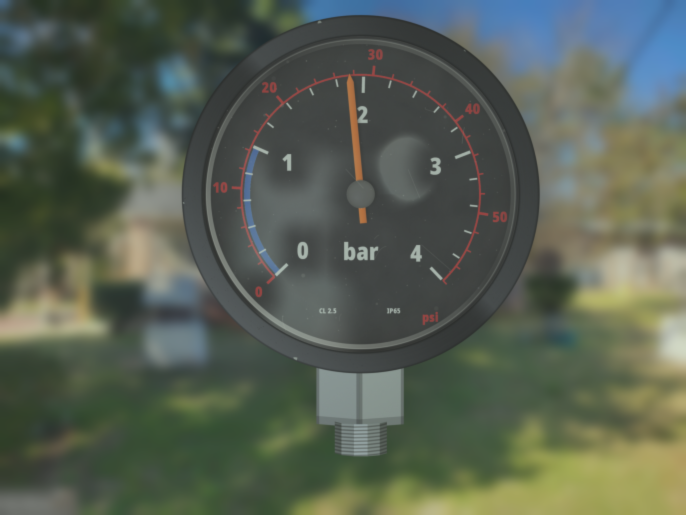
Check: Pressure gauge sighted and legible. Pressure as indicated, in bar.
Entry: 1.9 bar
